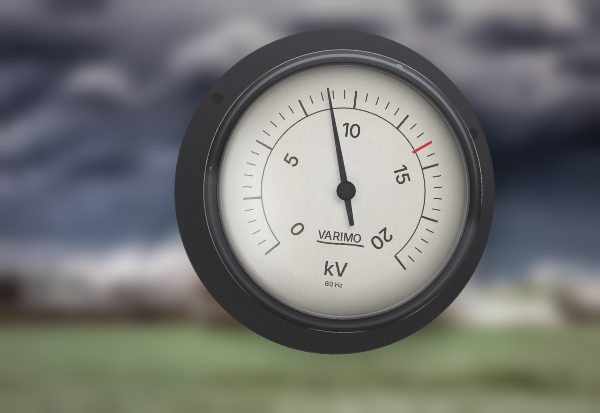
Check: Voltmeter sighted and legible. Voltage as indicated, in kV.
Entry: 8.75 kV
